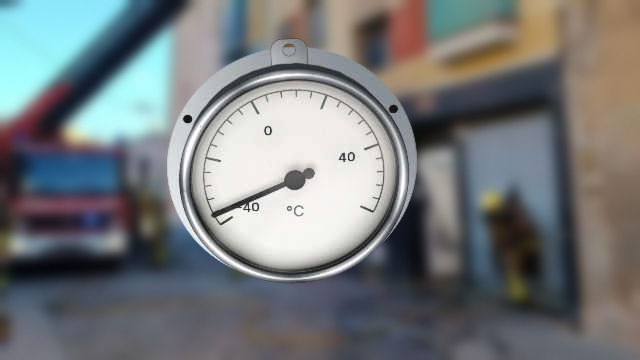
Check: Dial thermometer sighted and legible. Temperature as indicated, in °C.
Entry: -36 °C
